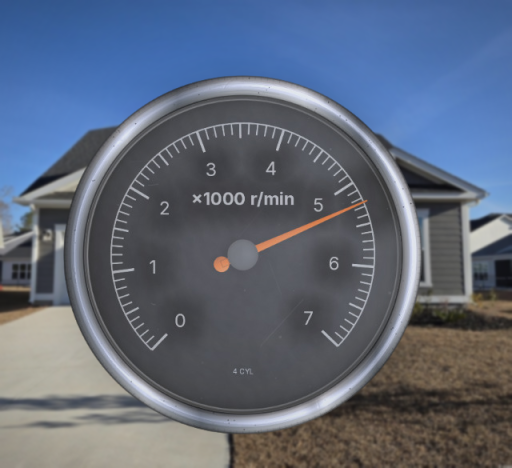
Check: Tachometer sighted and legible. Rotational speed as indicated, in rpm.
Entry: 5250 rpm
